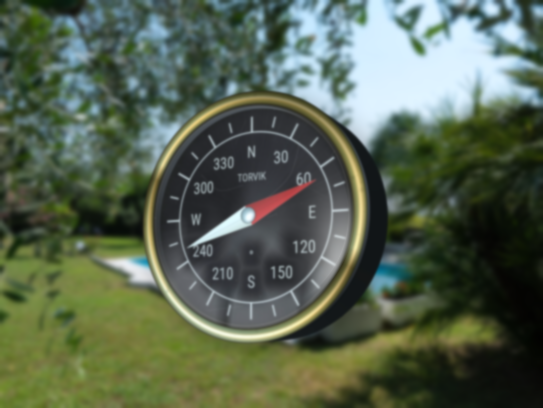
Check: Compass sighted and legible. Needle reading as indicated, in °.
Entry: 67.5 °
